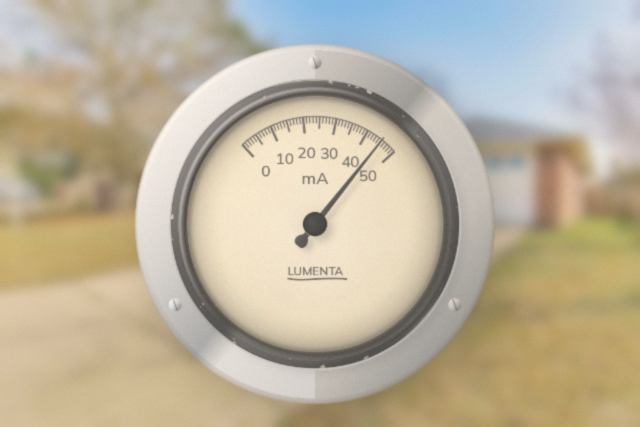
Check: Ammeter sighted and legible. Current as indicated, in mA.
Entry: 45 mA
